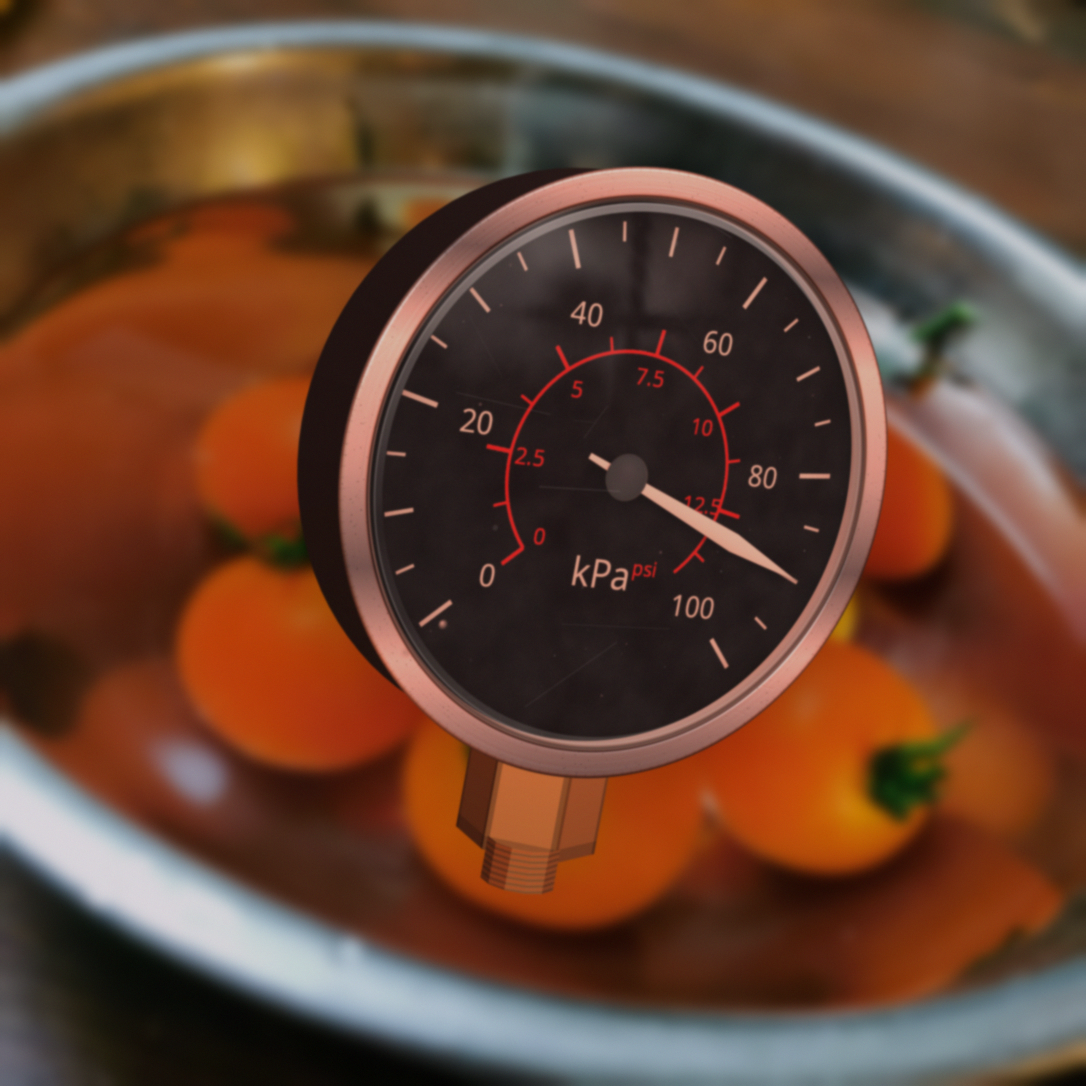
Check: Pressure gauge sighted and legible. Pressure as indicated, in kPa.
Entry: 90 kPa
